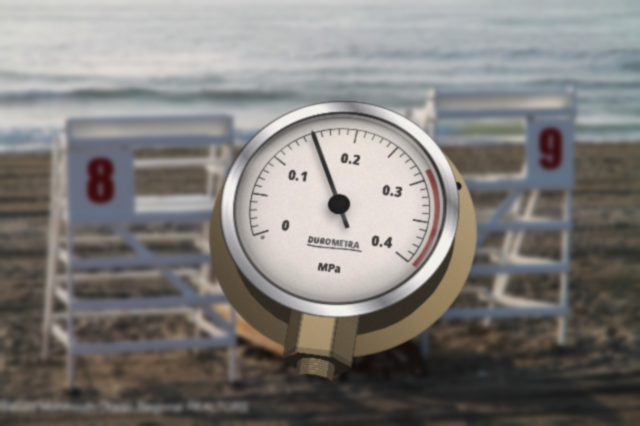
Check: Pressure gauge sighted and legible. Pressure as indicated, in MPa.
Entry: 0.15 MPa
